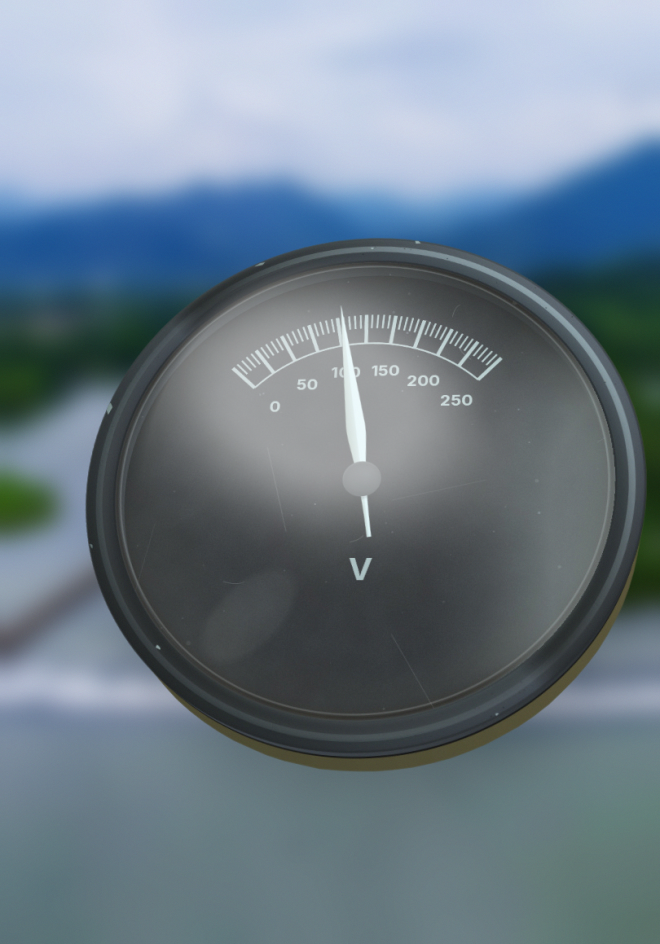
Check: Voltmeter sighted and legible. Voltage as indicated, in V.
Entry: 105 V
